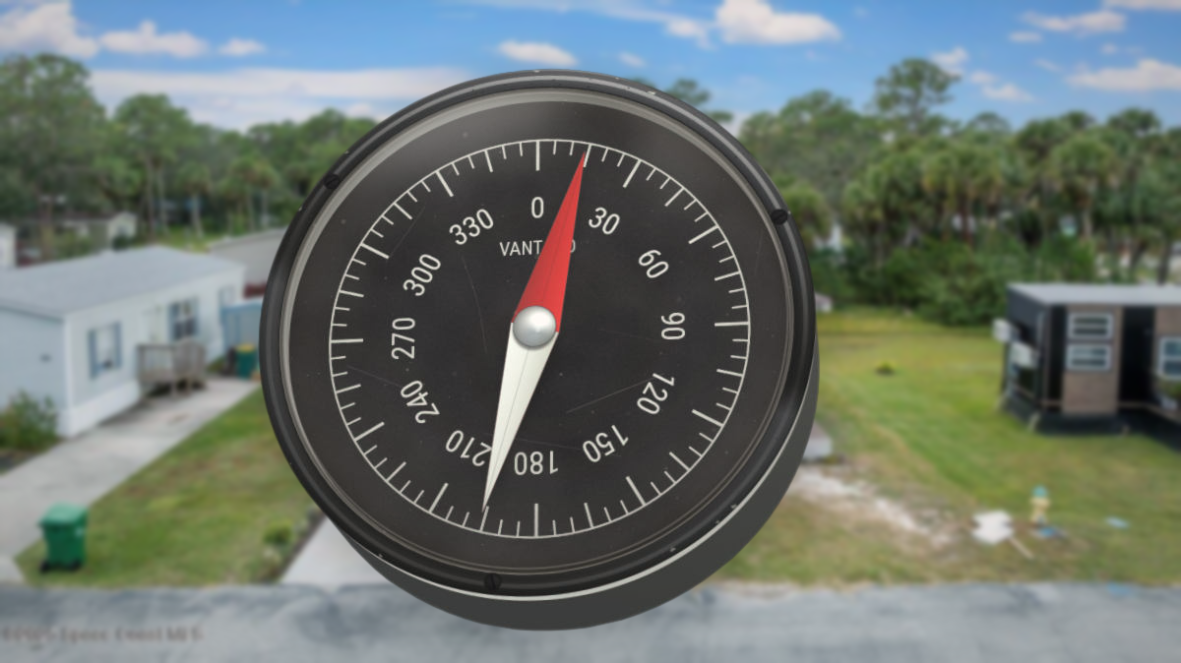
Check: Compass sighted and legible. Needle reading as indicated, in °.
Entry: 15 °
